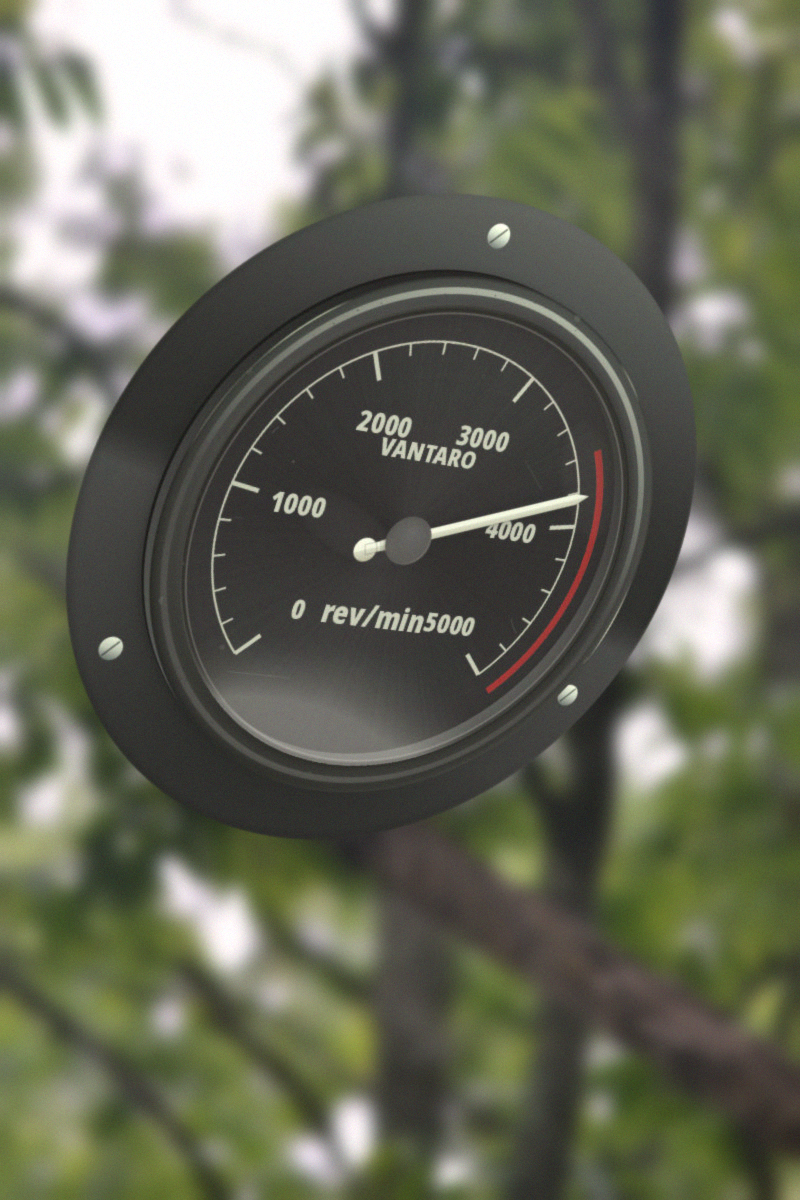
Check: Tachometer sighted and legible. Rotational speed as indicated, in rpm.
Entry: 3800 rpm
